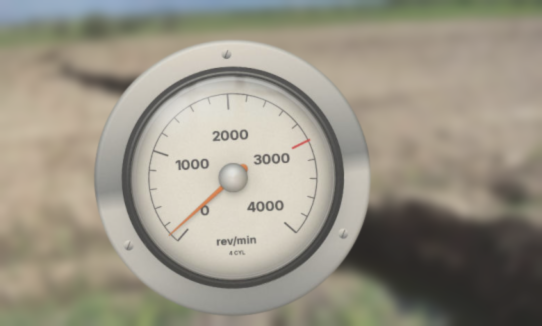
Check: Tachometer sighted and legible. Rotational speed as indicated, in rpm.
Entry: 100 rpm
